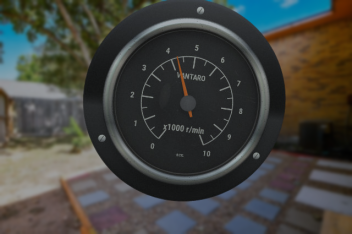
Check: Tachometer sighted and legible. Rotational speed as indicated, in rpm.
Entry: 4250 rpm
